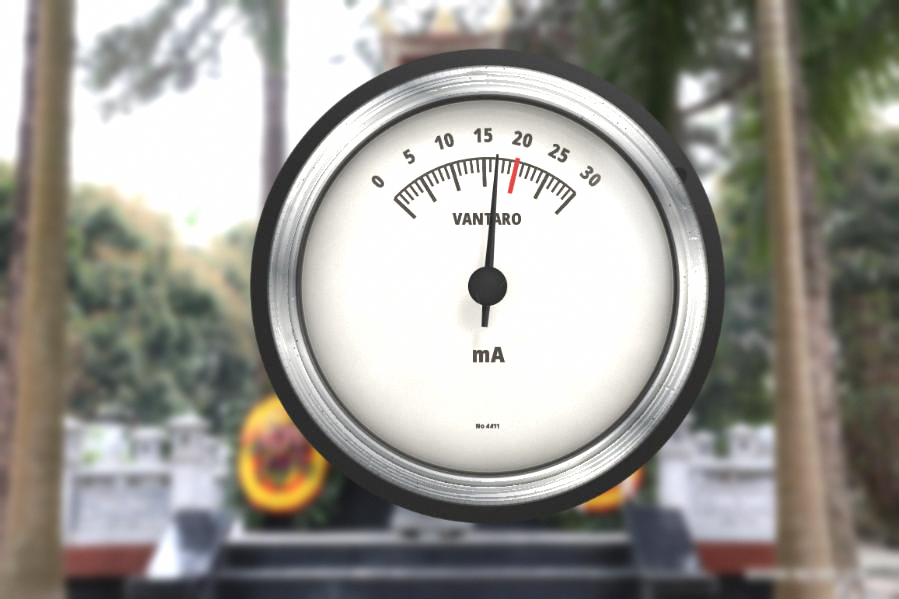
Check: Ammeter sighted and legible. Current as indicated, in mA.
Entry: 17 mA
